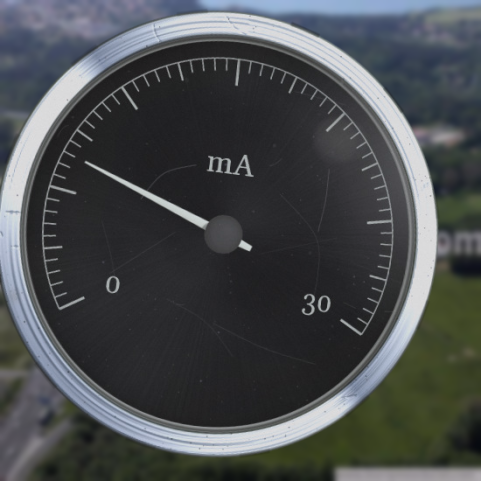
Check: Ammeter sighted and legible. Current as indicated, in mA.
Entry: 6.5 mA
